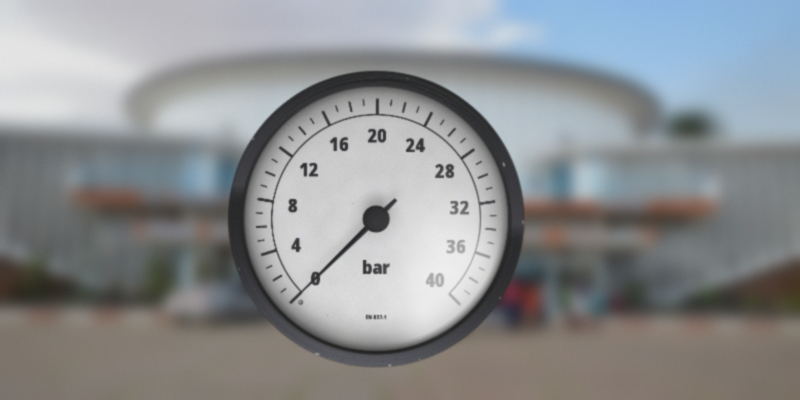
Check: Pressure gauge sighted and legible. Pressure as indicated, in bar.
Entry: 0 bar
